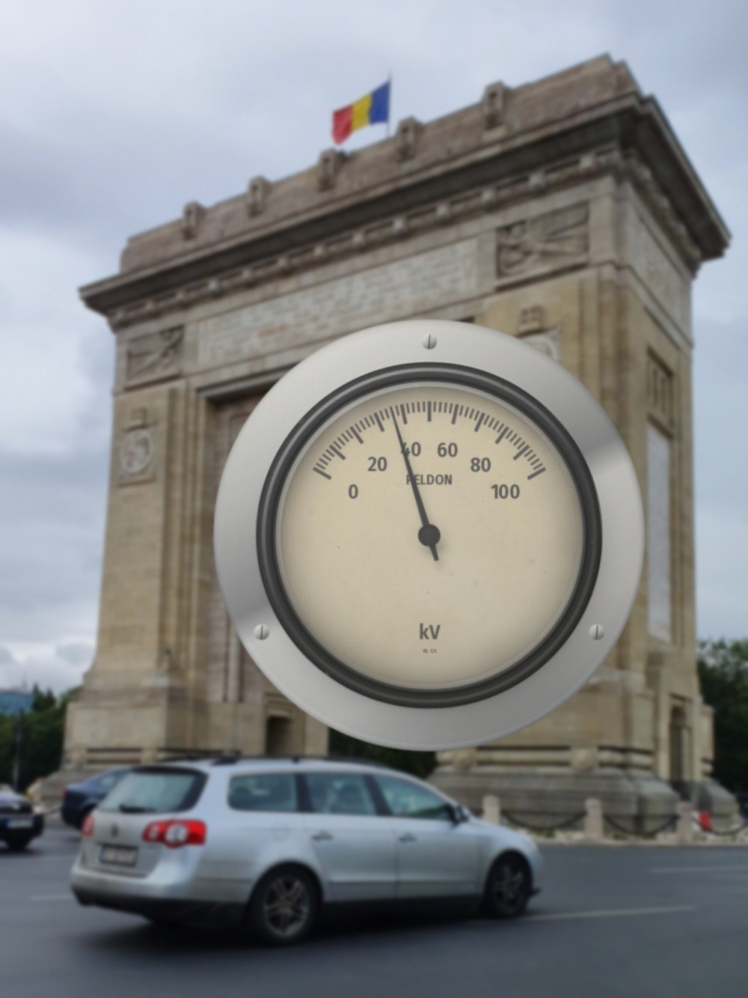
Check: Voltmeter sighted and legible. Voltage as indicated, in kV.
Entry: 36 kV
